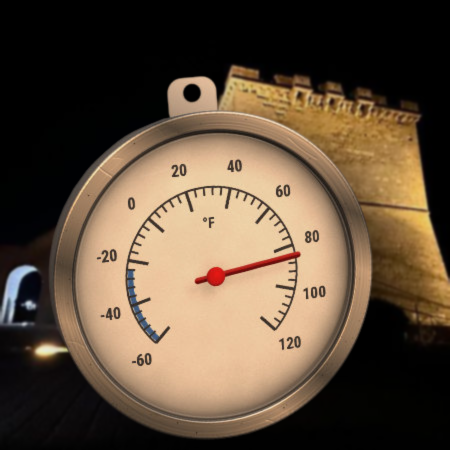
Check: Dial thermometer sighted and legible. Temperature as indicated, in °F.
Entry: 84 °F
